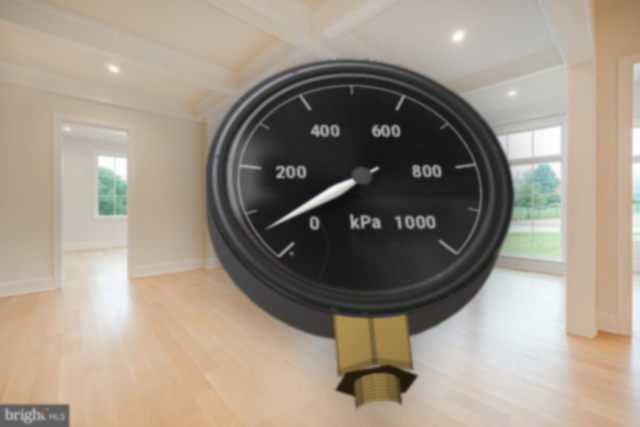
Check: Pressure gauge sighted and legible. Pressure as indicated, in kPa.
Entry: 50 kPa
